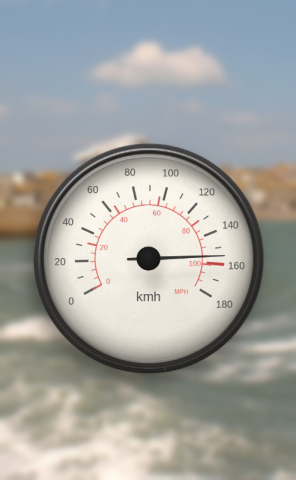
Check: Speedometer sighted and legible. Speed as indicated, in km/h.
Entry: 155 km/h
